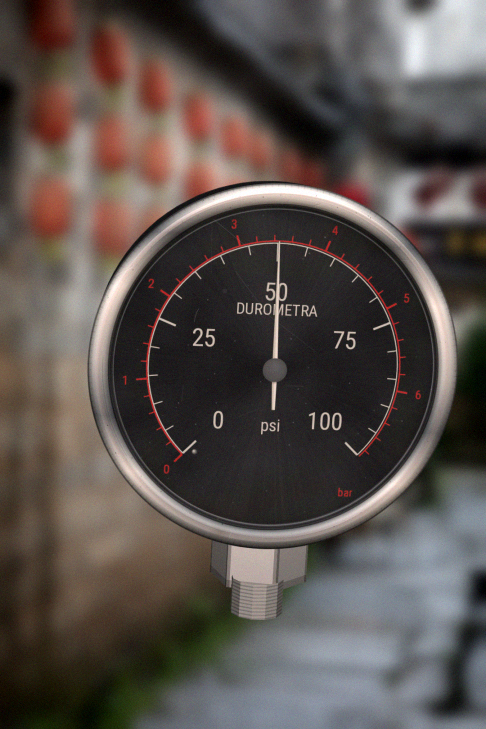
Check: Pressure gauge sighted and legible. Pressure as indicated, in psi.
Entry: 50 psi
